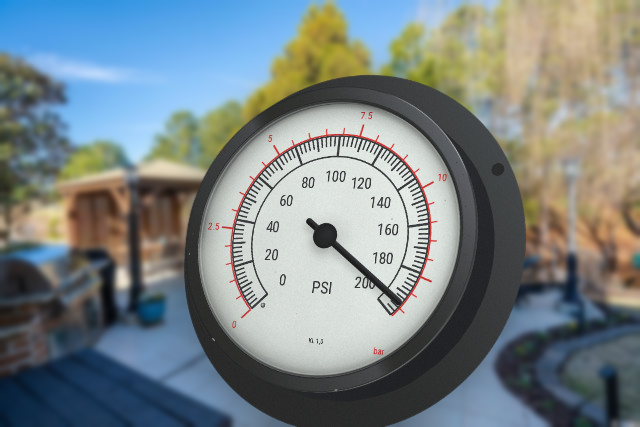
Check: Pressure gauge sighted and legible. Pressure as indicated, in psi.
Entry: 194 psi
